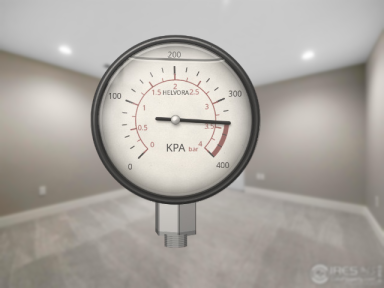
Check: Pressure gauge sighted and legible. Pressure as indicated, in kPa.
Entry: 340 kPa
